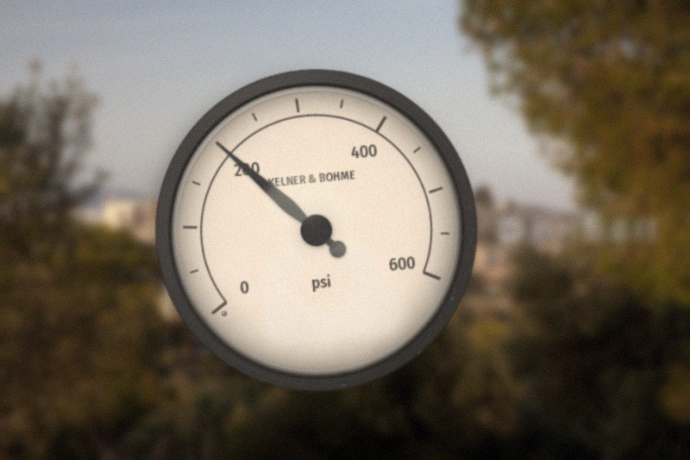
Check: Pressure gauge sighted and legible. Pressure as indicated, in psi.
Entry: 200 psi
